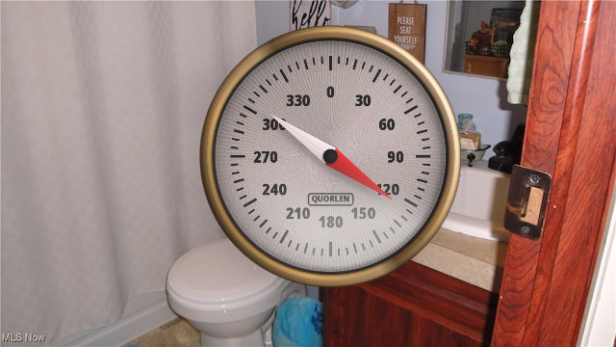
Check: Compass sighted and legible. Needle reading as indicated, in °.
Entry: 125 °
